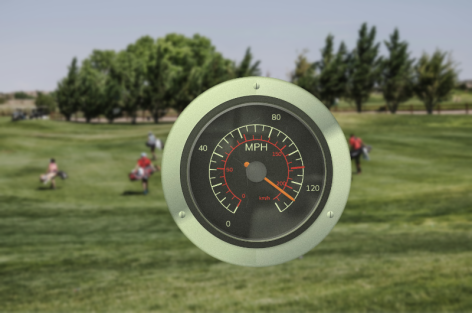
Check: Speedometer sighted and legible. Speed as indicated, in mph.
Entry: 130 mph
